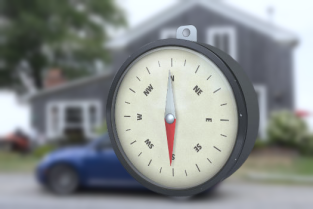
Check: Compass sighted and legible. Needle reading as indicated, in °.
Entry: 180 °
